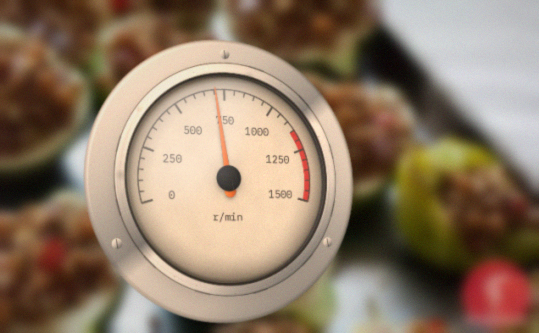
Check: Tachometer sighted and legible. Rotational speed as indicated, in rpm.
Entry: 700 rpm
